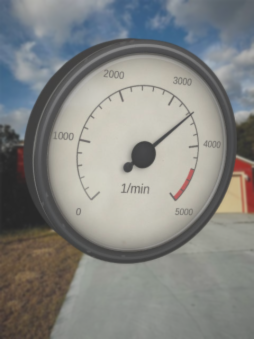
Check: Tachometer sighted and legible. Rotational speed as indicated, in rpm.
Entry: 3400 rpm
